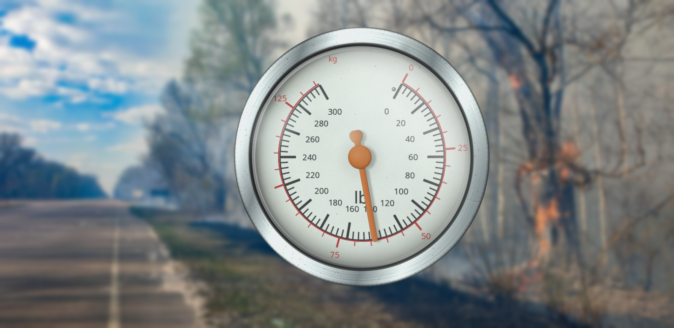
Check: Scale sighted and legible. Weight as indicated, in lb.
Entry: 140 lb
